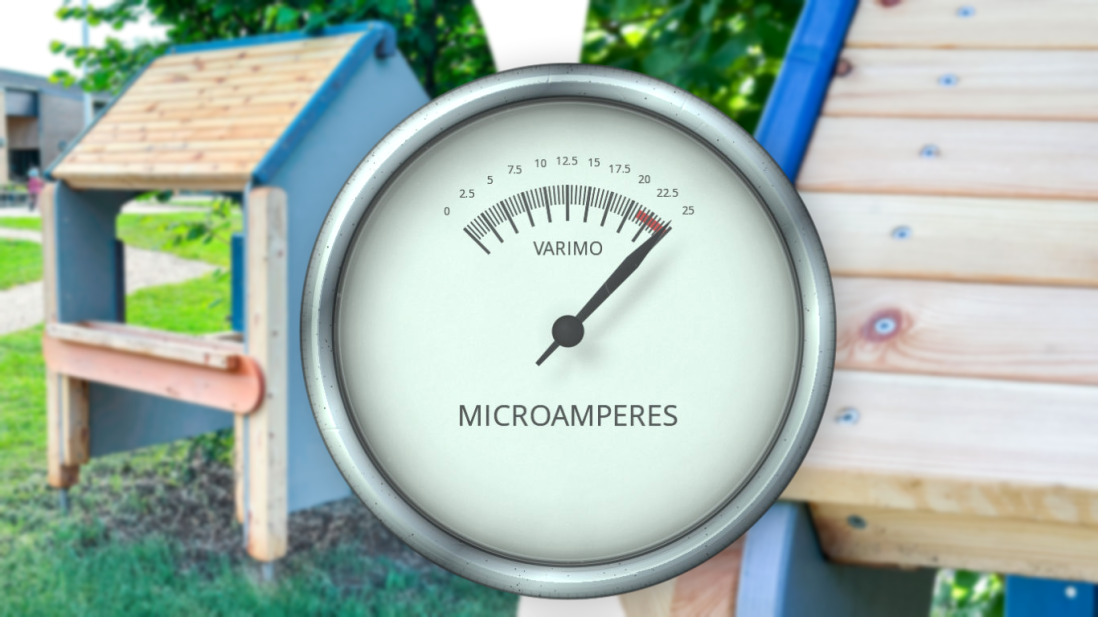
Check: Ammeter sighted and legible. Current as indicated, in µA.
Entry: 24.5 µA
